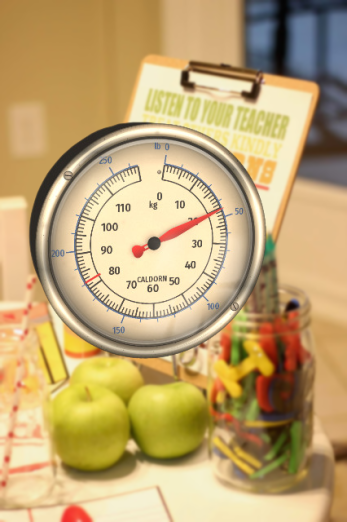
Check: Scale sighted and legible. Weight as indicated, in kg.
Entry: 20 kg
